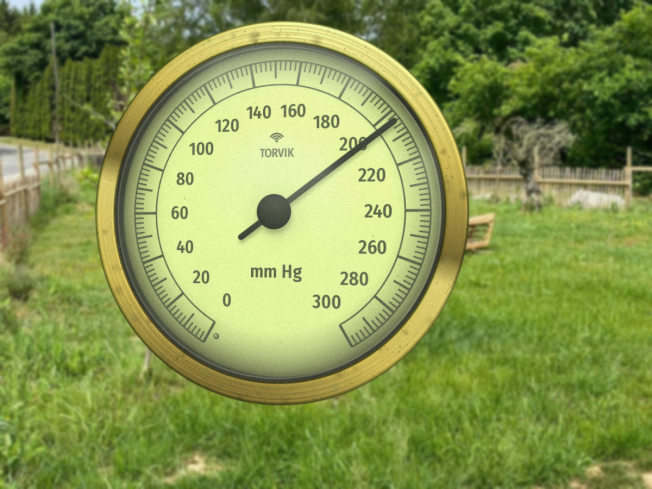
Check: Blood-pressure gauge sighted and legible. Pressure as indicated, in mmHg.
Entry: 204 mmHg
